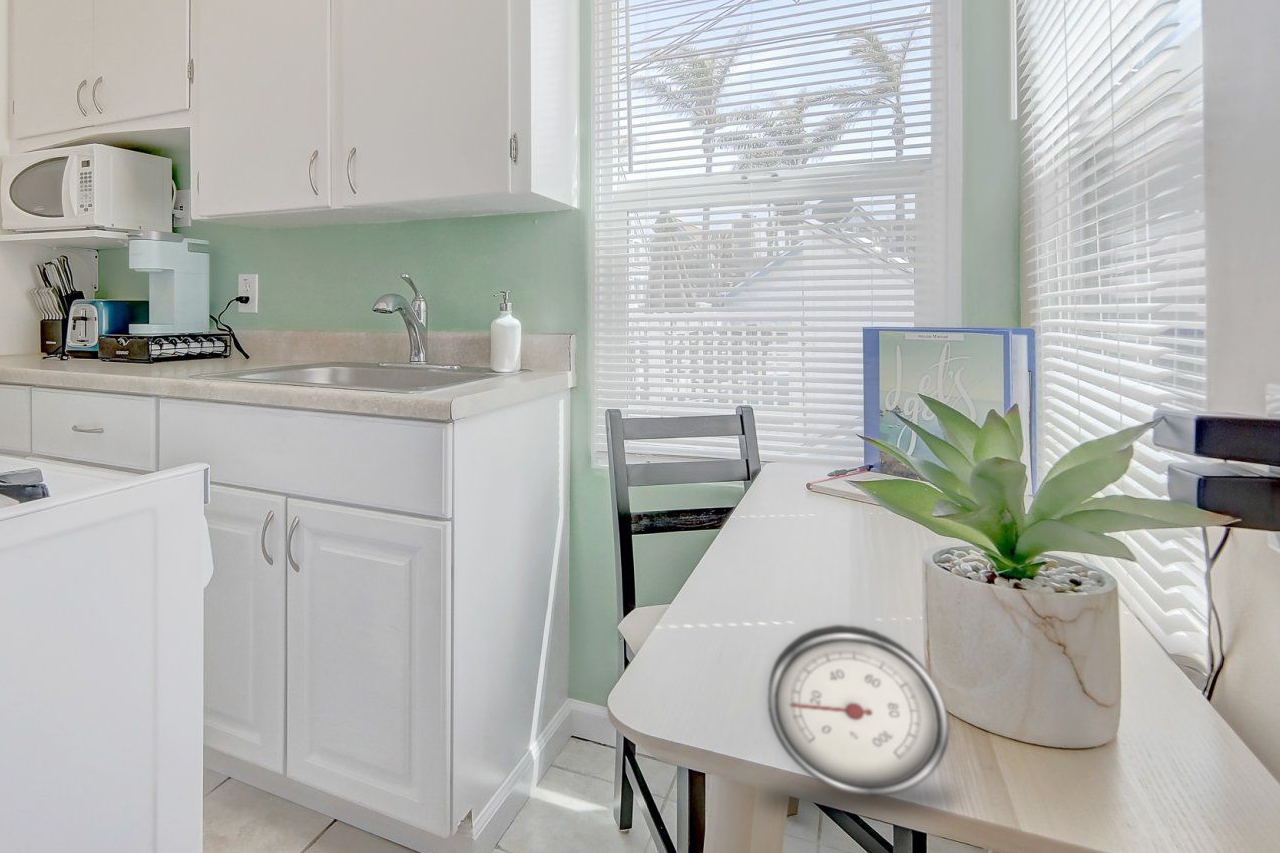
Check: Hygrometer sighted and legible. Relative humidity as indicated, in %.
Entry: 15 %
